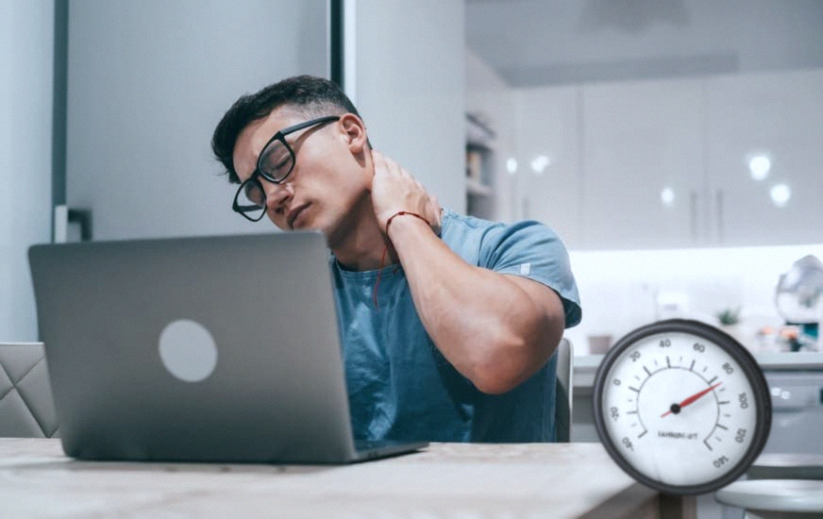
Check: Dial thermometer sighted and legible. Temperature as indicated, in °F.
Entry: 85 °F
